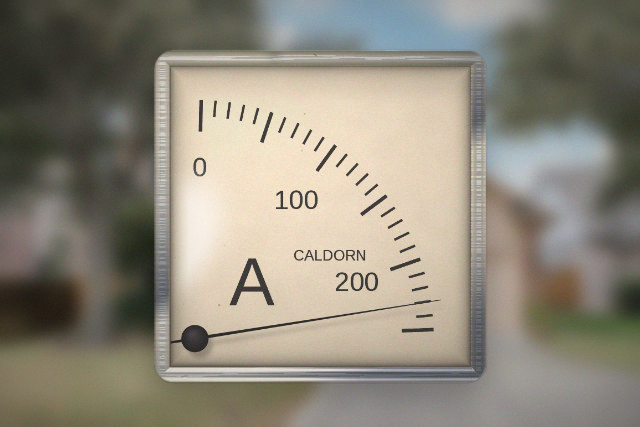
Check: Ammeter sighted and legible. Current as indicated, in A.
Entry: 230 A
